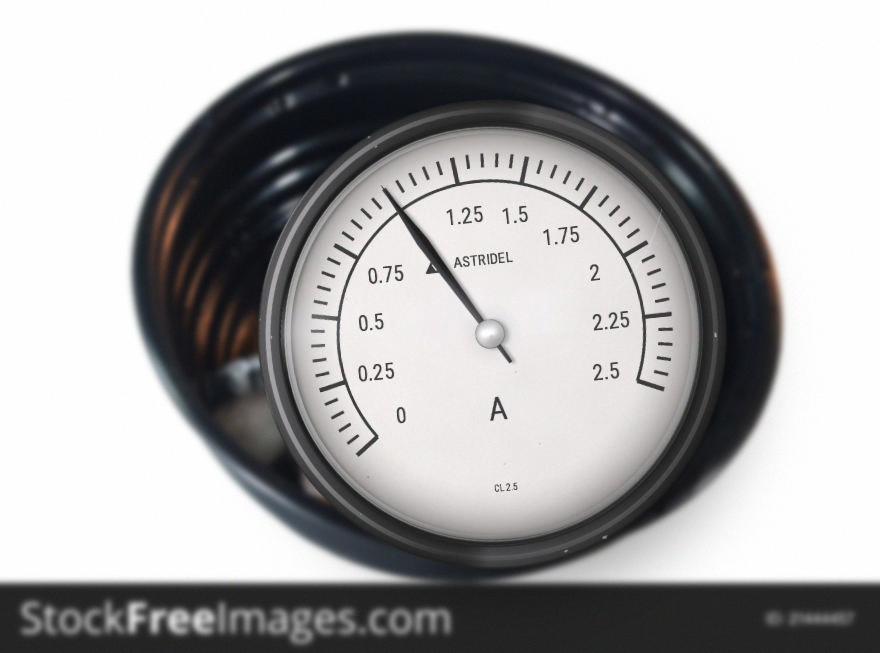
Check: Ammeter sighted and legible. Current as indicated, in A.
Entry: 1 A
